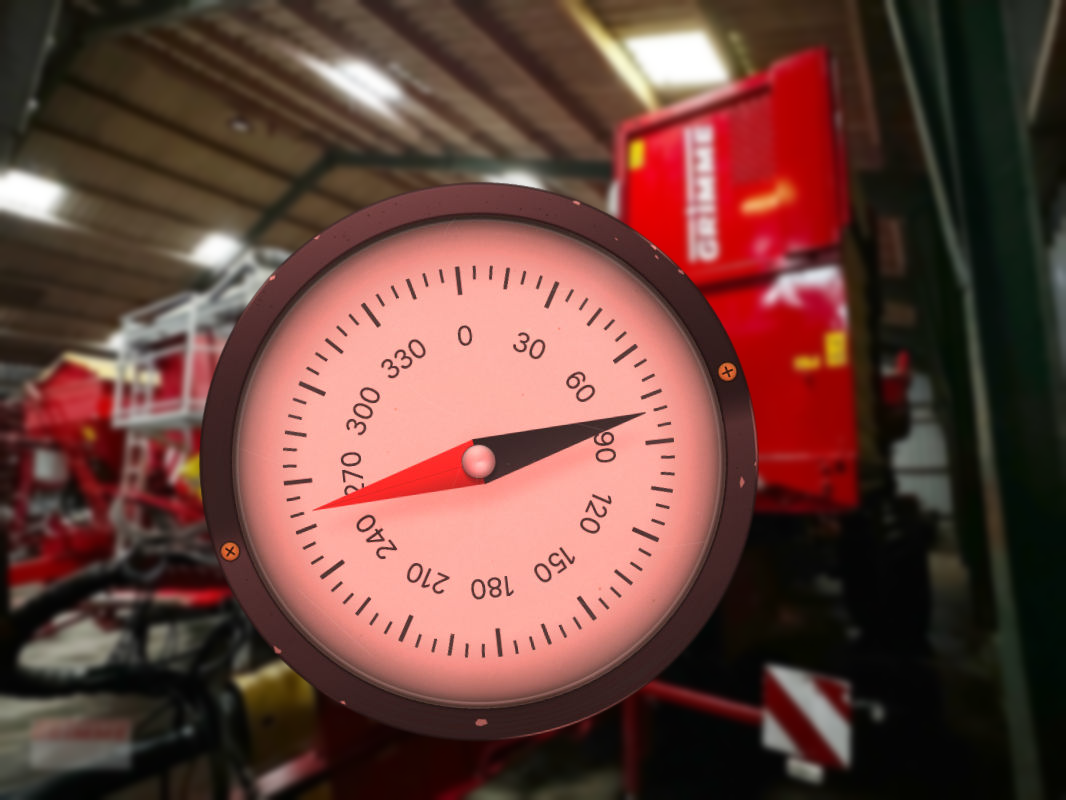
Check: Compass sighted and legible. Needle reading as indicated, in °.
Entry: 260 °
